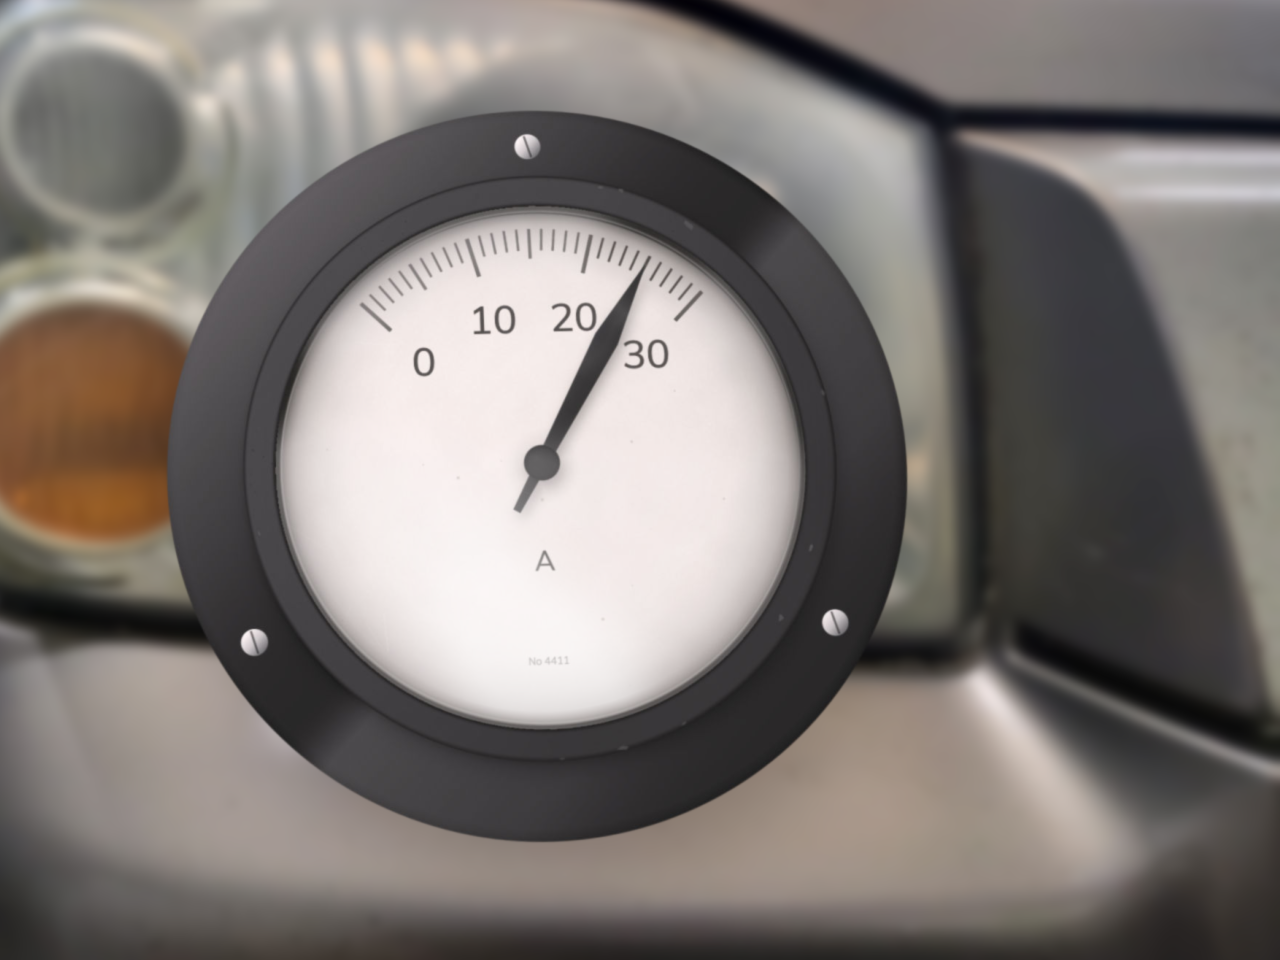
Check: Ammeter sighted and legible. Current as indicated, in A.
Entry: 25 A
